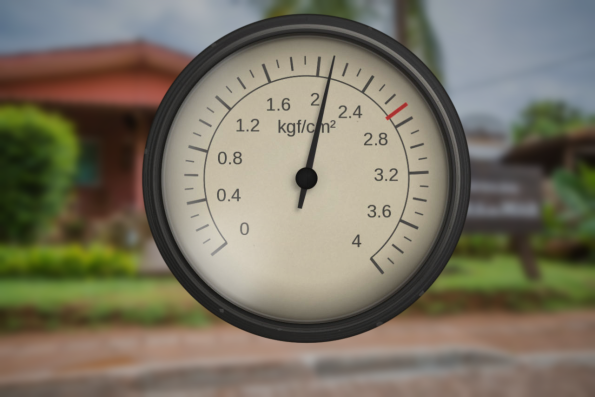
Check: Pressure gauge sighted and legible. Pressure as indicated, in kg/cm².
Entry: 2.1 kg/cm²
